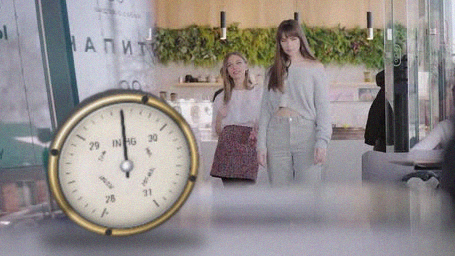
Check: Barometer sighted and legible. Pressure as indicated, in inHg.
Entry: 29.5 inHg
